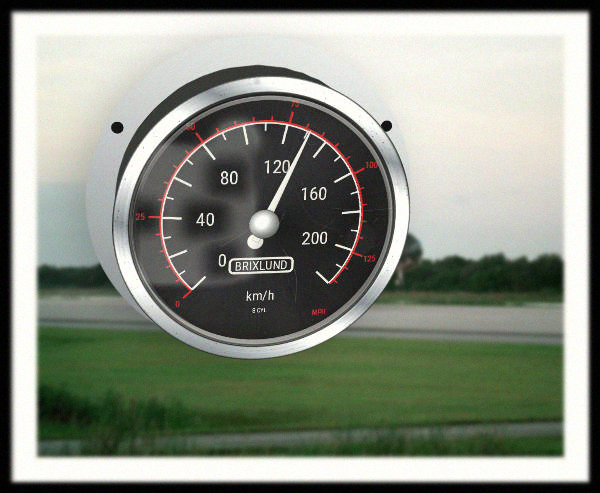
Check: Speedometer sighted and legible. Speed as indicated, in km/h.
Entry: 130 km/h
